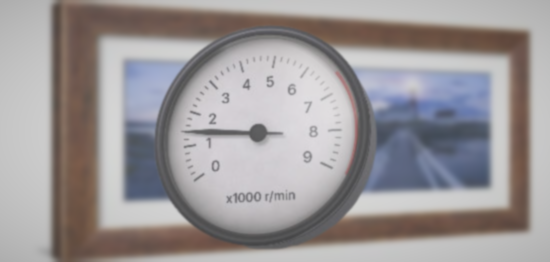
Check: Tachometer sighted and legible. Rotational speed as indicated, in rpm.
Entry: 1400 rpm
